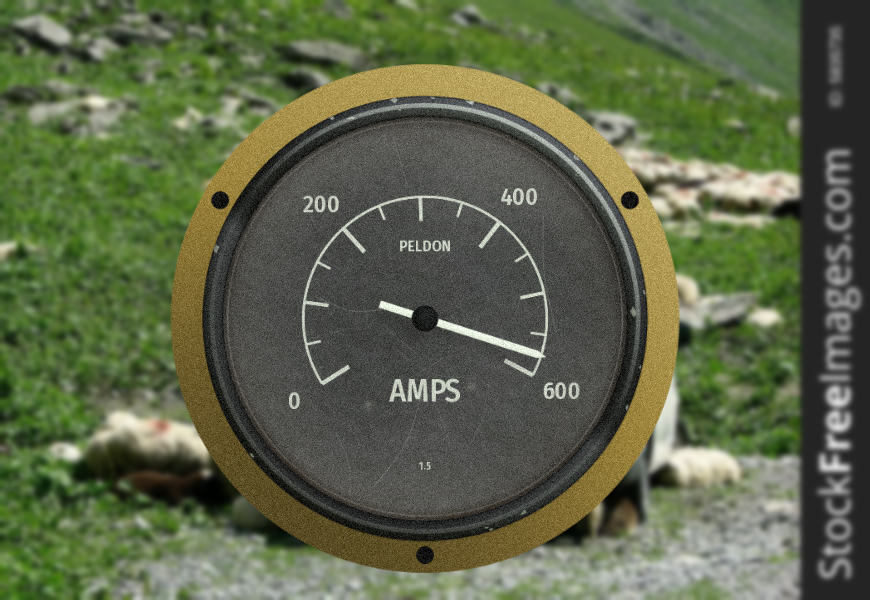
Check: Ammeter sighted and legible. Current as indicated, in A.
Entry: 575 A
